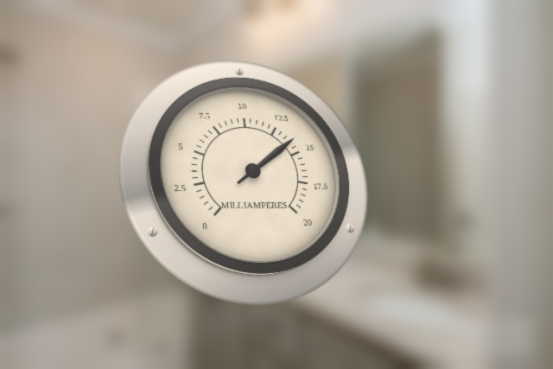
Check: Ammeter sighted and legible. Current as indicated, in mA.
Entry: 14 mA
